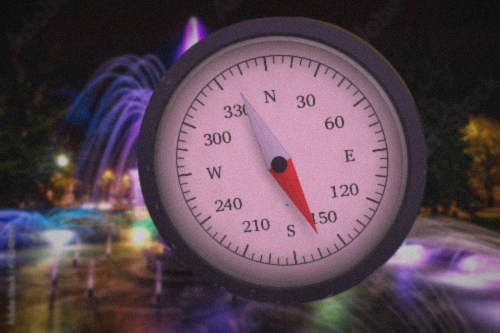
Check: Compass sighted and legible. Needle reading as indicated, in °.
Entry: 160 °
